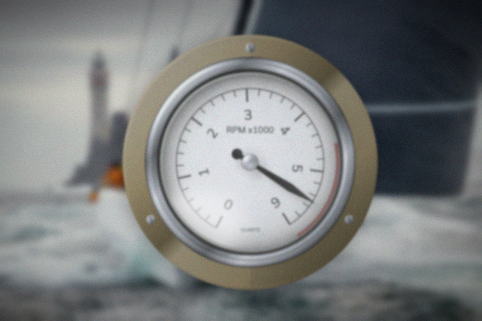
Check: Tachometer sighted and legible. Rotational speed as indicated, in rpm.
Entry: 5500 rpm
